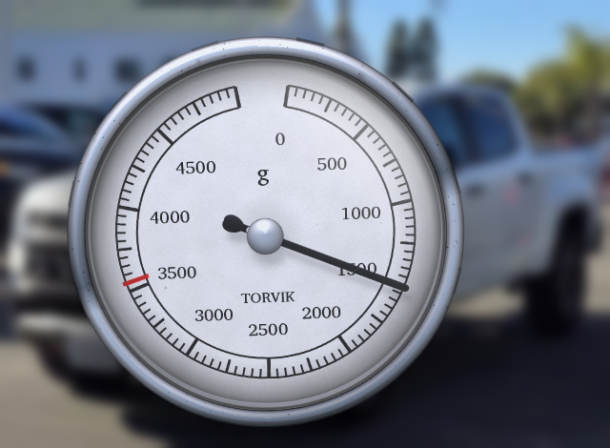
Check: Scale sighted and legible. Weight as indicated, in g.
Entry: 1500 g
